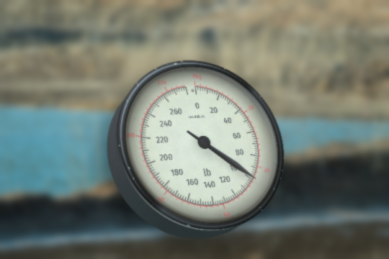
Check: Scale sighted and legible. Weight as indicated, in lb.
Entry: 100 lb
